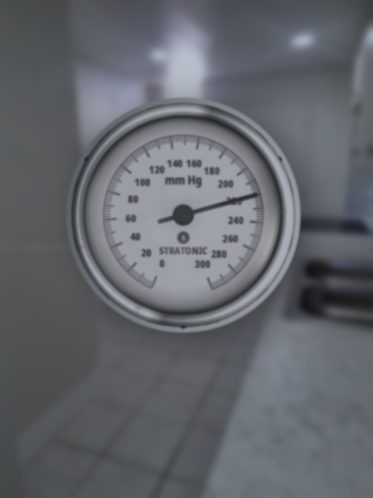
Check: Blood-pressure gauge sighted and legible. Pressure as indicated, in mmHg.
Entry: 220 mmHg
